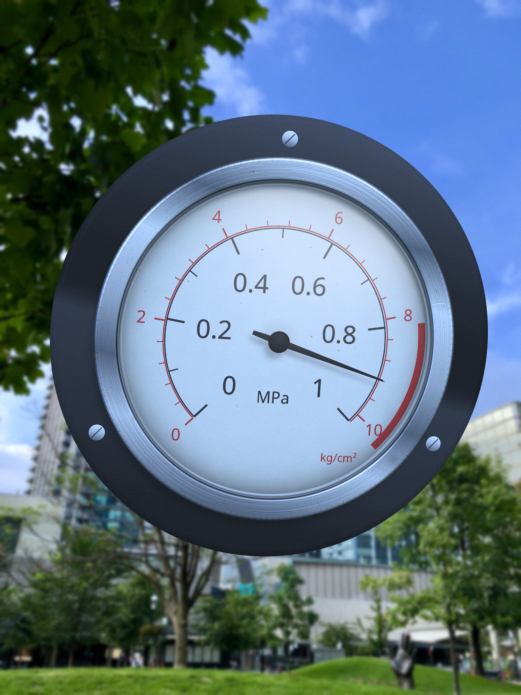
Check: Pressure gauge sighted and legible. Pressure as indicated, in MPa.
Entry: 0.9 MPa
